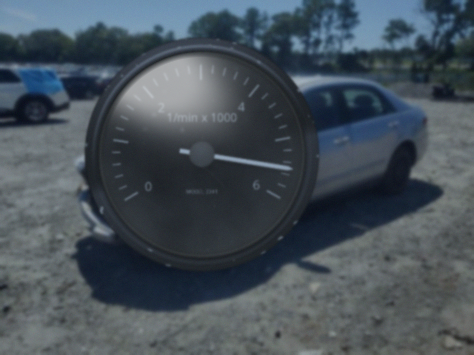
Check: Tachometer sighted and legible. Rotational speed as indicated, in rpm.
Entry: 5500 rpm
